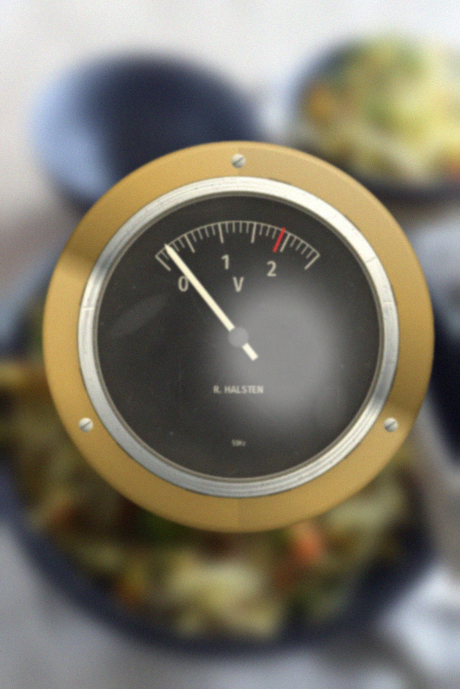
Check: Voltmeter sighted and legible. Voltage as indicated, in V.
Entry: 0.2 V
